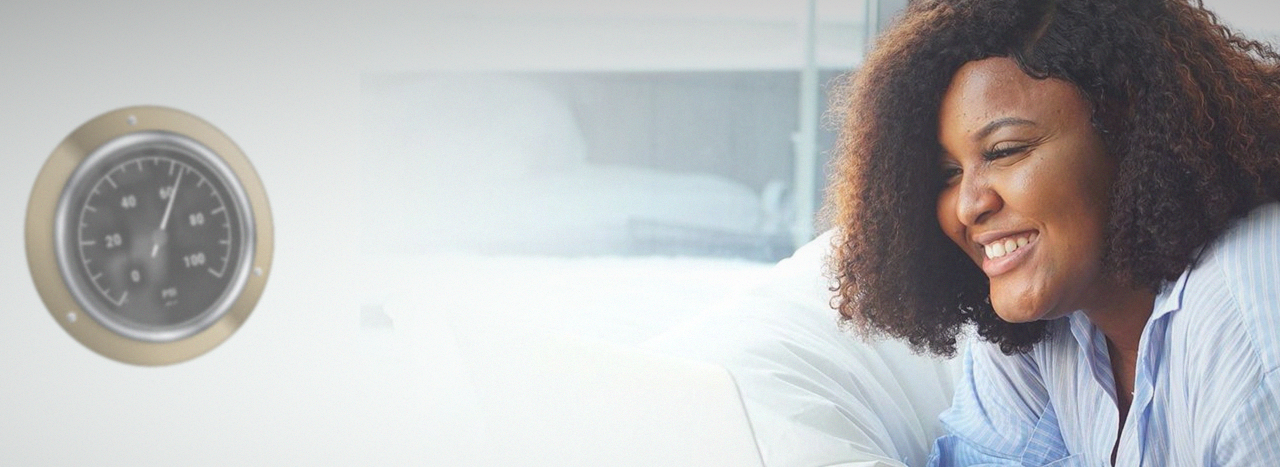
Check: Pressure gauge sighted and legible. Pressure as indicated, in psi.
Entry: 62.5 psi
